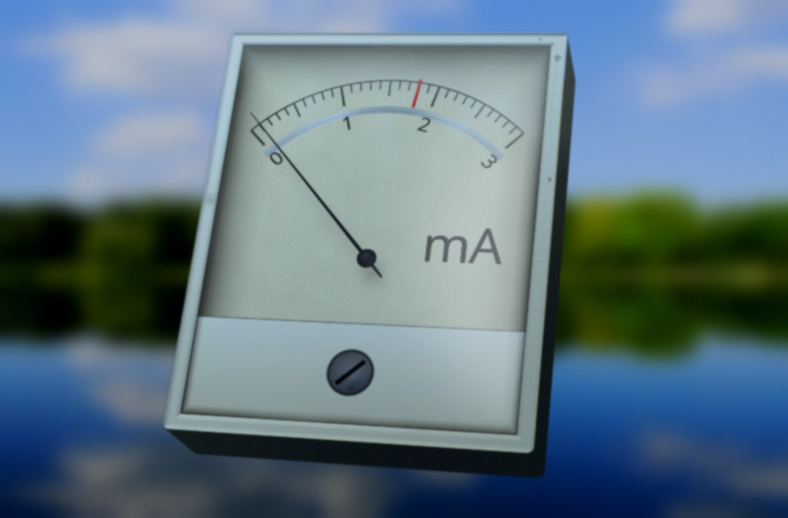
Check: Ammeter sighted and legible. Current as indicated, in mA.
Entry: 0.1 mA
